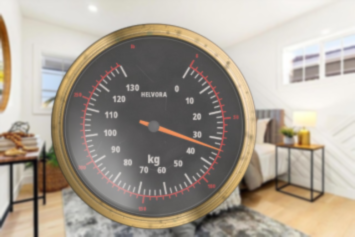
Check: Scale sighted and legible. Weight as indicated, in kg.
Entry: 34 kg
